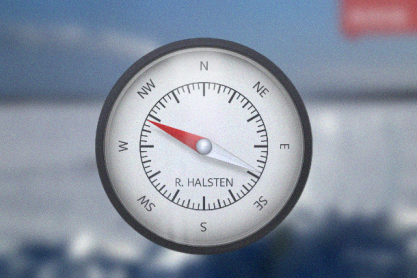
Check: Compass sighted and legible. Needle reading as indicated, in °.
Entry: 295 °
